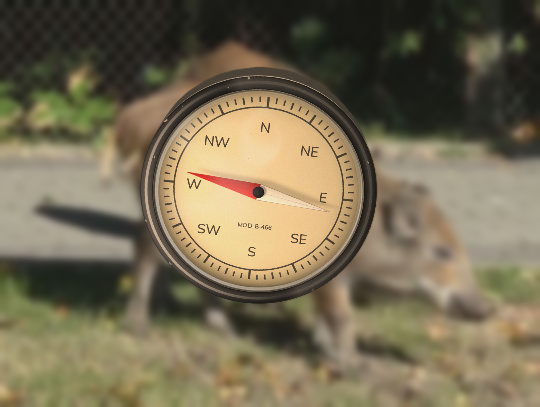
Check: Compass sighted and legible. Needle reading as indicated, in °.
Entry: 280 °
